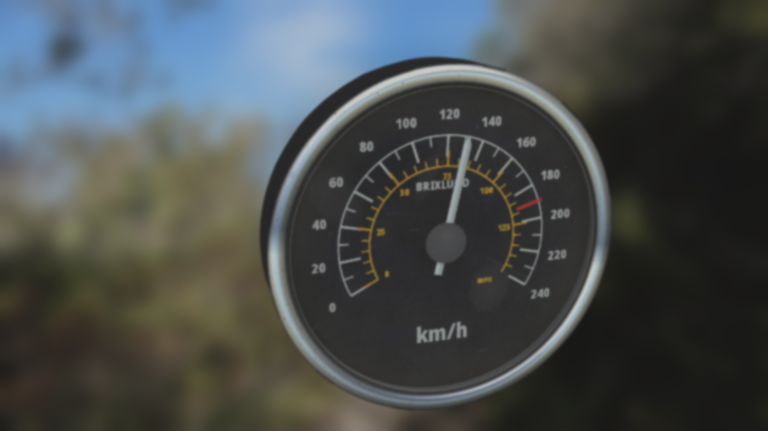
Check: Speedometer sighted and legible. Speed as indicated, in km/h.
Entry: 130 km/h
